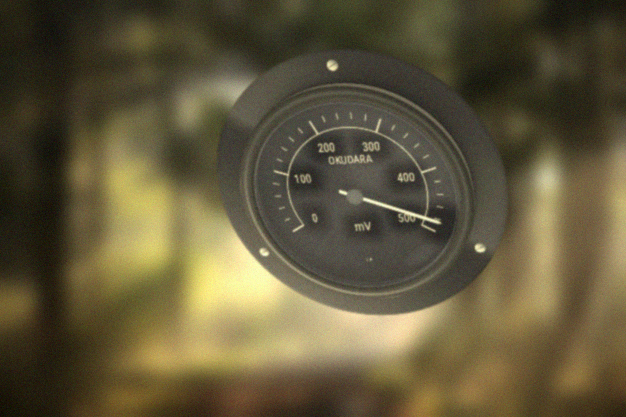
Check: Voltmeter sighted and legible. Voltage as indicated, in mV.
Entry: 480 mV
